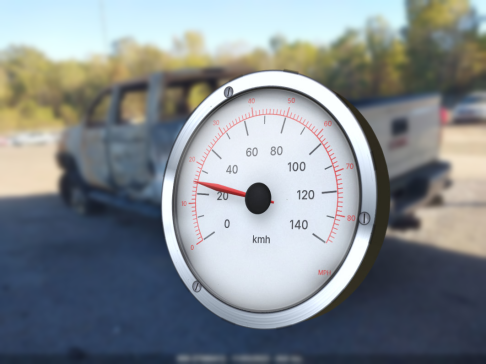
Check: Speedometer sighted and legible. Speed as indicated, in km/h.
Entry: 25 km/h
